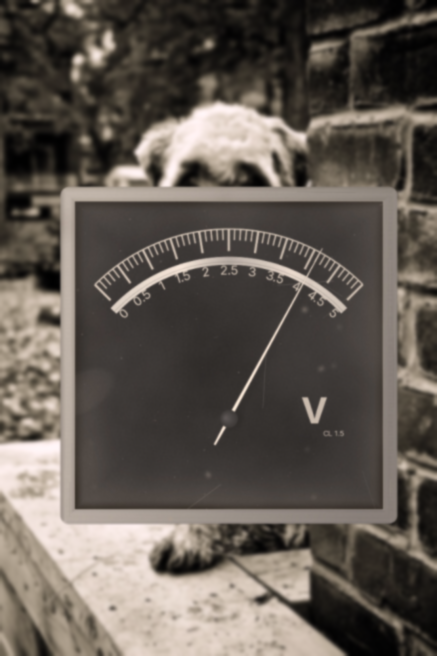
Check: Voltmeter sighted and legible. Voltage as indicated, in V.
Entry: 4.1 V
